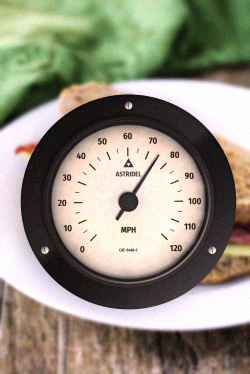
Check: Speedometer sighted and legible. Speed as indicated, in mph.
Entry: 75 mph
